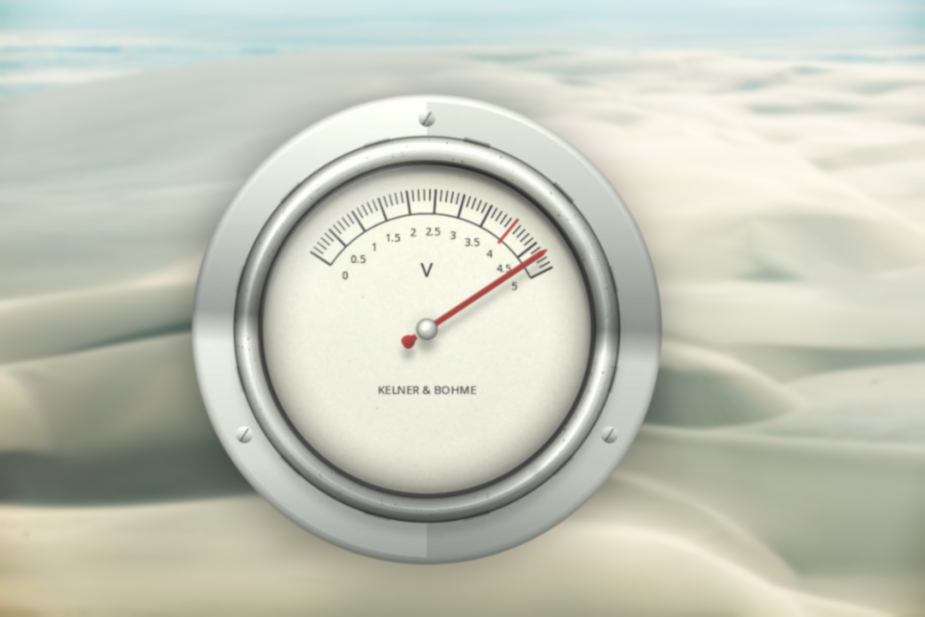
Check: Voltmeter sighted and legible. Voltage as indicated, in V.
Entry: 4.7 V
